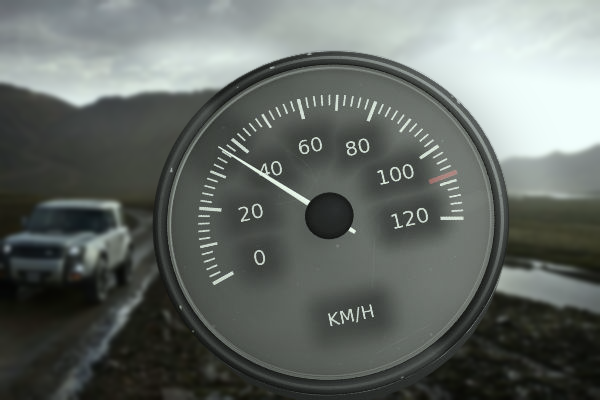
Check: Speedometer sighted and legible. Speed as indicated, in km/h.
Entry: 36 km/h
